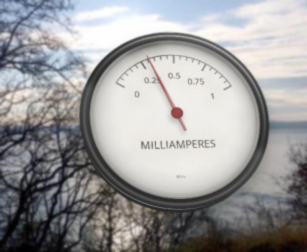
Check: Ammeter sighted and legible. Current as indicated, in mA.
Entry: 0.3 mA
